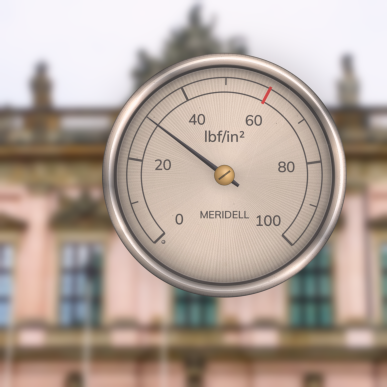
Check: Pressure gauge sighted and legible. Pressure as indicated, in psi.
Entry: 30 psi
